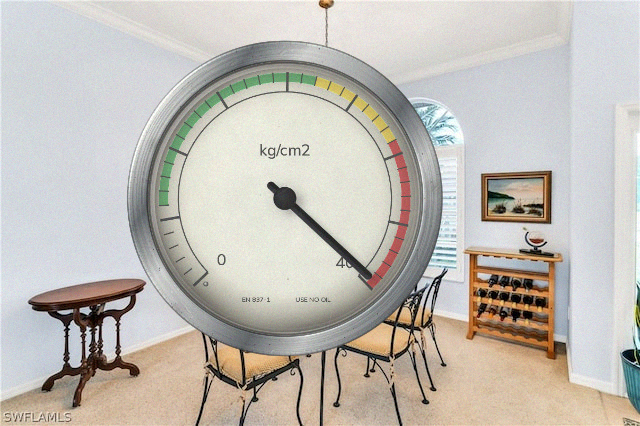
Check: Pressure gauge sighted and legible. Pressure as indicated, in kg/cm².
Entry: 39.5 kg/cm²
